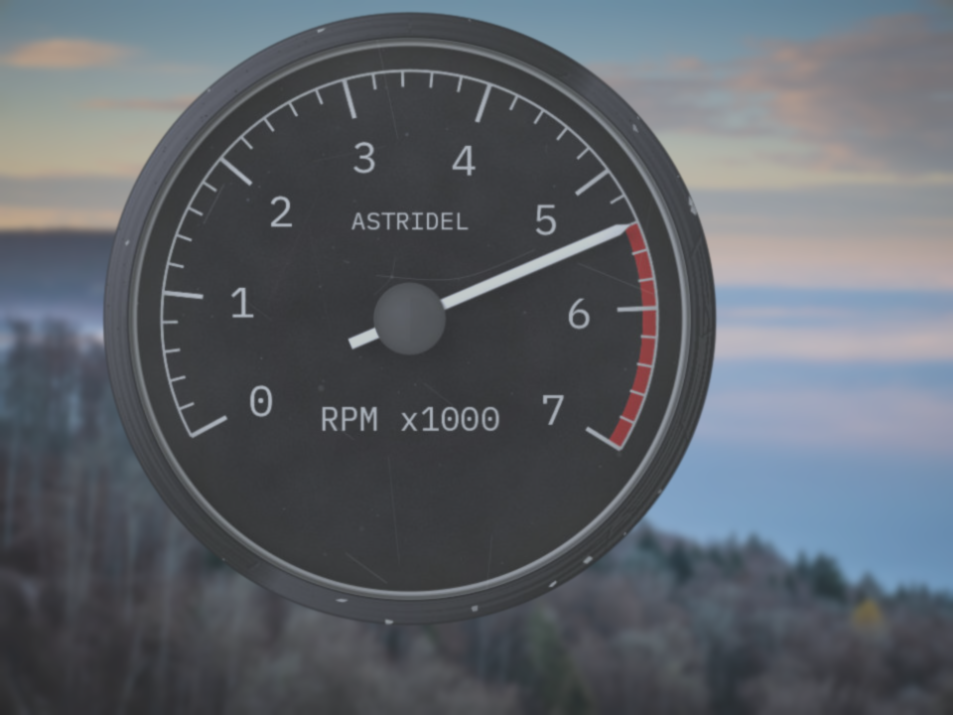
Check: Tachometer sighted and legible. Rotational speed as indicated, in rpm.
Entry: 5400 rpm
